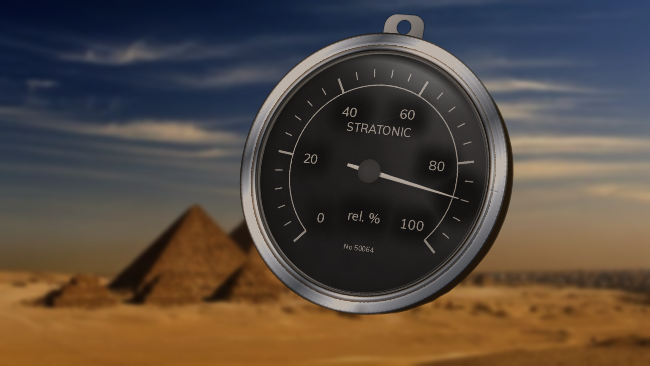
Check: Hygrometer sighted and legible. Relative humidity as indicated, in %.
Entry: 88 %
